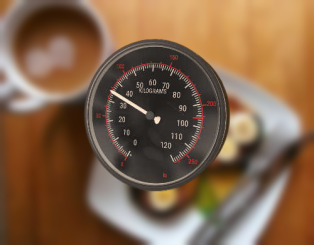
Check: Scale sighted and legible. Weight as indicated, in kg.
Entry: 35 kg
